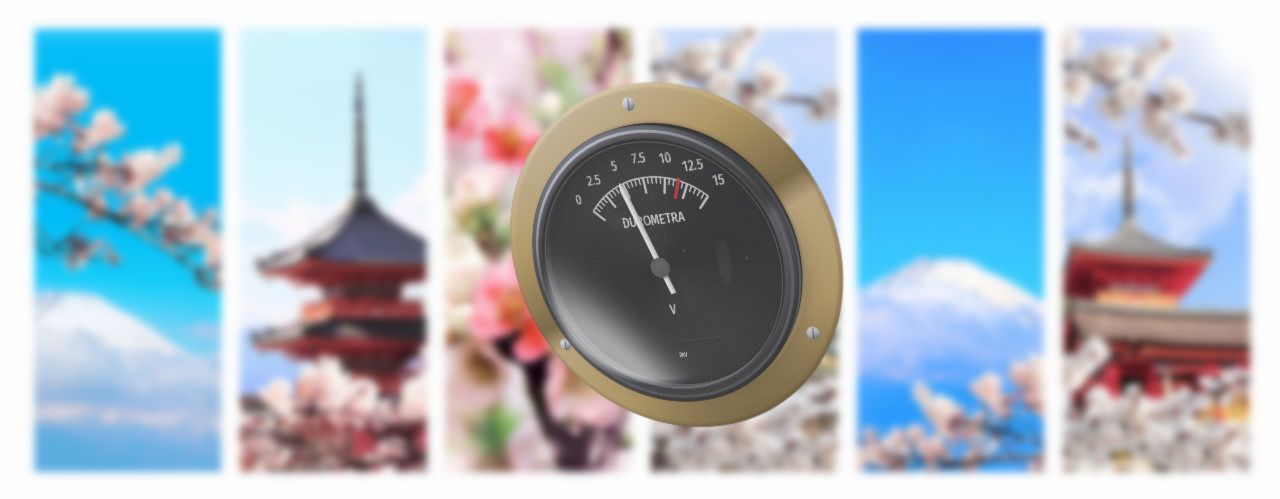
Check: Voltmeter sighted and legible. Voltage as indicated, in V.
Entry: 5 V
